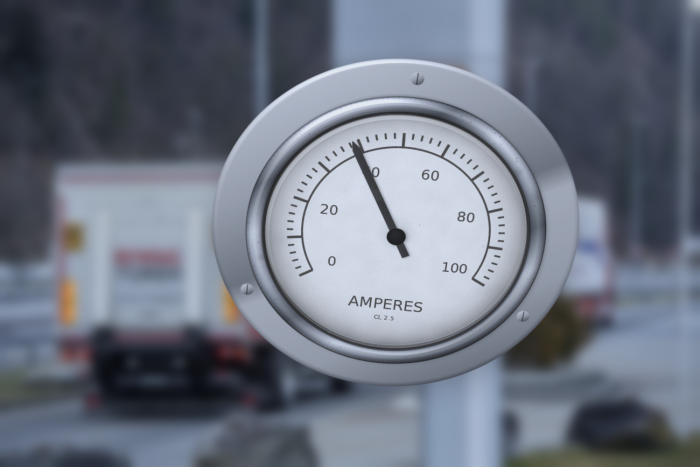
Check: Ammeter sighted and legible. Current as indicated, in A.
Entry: 39 A
